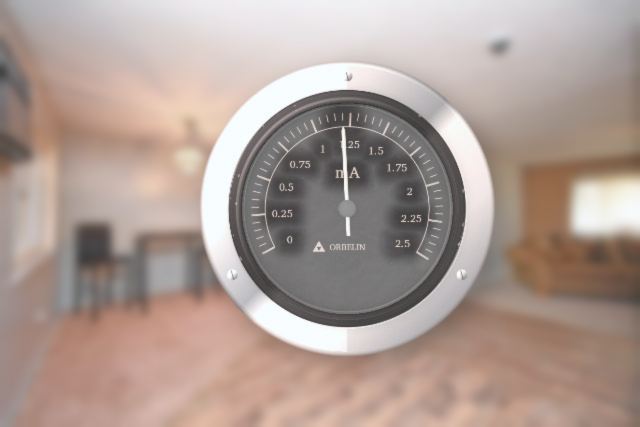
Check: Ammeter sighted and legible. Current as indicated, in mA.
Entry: 1.2 mA
